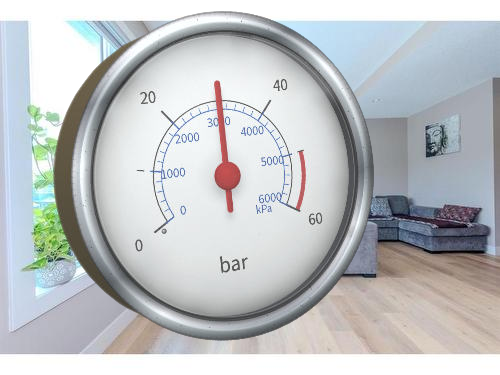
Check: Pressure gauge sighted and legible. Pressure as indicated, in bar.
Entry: 30 bar
